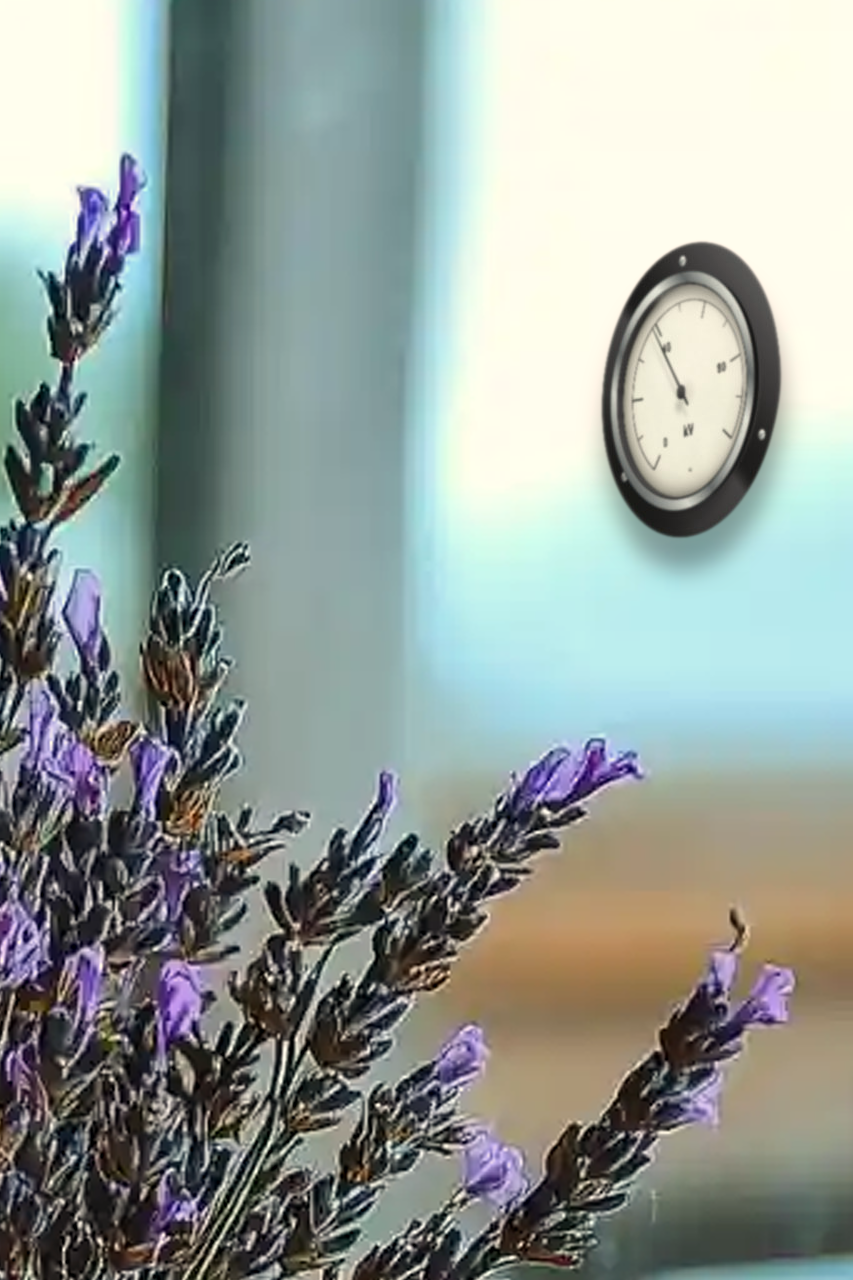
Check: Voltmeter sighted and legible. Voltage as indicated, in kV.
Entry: 40 kV
